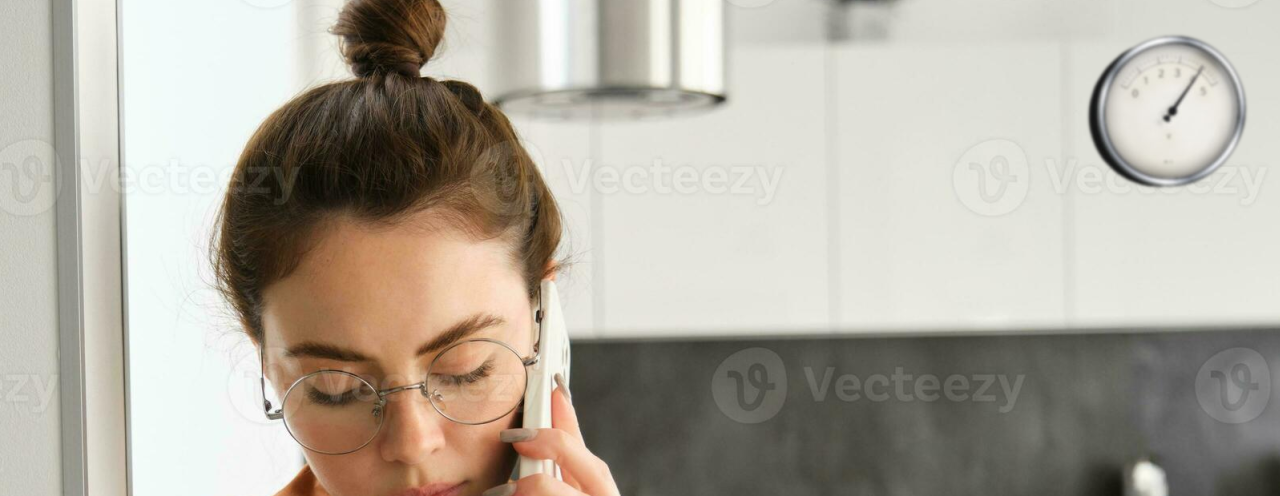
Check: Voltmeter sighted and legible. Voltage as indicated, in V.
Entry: 4 V
